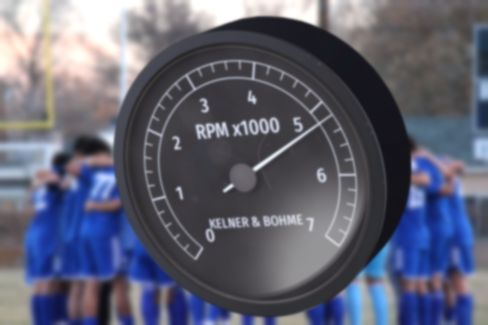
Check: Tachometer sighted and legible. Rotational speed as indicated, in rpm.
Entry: 5200 rpm
